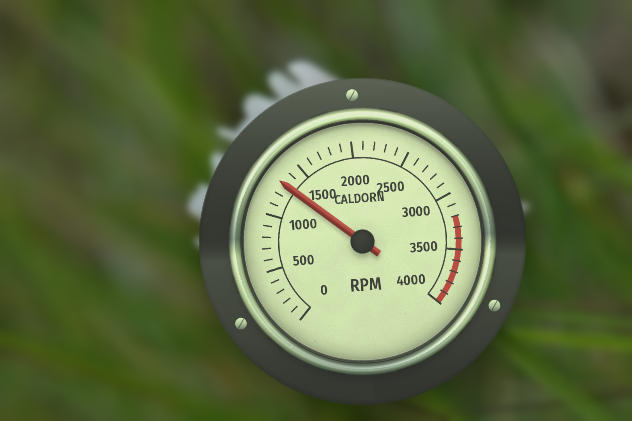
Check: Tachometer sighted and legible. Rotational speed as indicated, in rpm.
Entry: 1300 rpm
